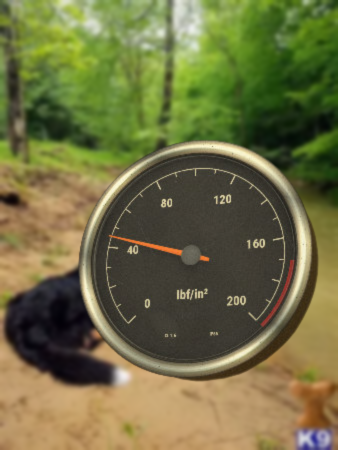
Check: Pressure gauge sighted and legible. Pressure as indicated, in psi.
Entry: 45 psi
